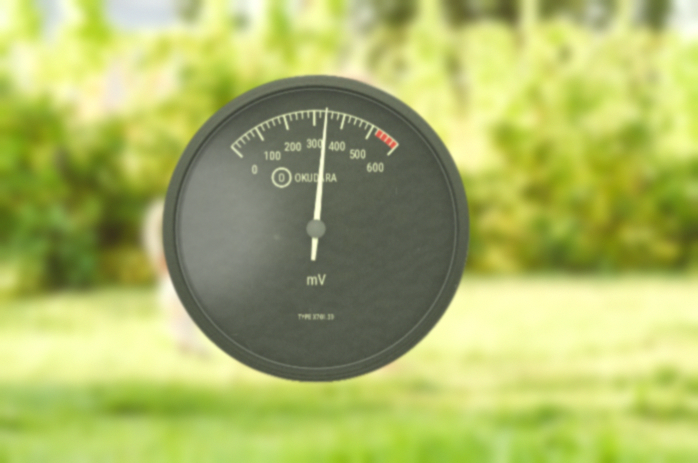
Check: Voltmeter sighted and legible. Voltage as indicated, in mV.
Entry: 340 mV
